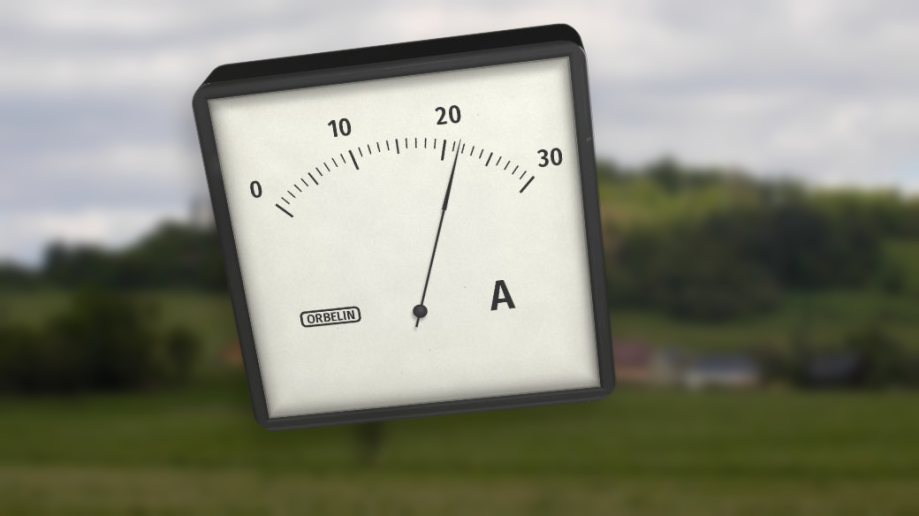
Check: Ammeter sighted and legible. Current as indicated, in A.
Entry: 21.5 A
